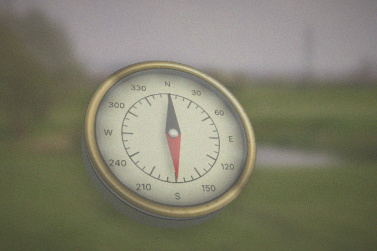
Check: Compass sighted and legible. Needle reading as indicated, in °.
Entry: 180 °
